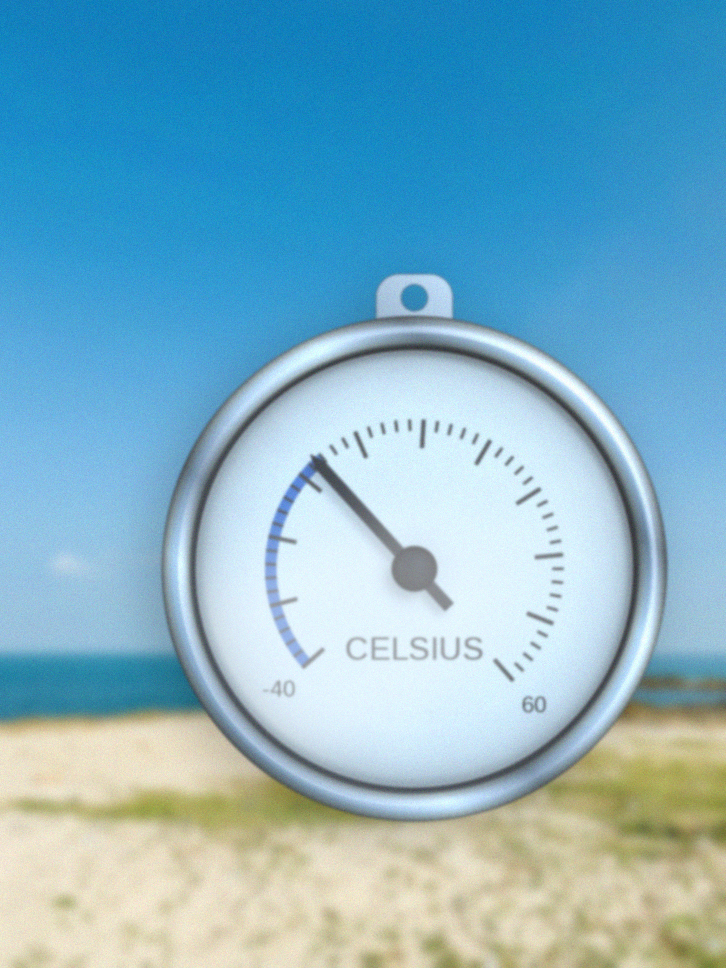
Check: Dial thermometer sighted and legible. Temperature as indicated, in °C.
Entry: -7 °C
